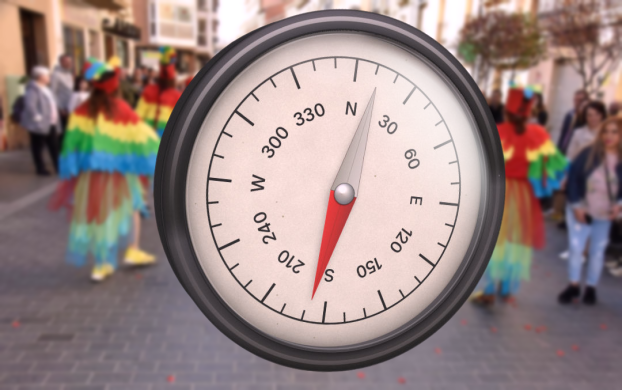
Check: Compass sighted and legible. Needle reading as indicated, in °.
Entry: 190 °
